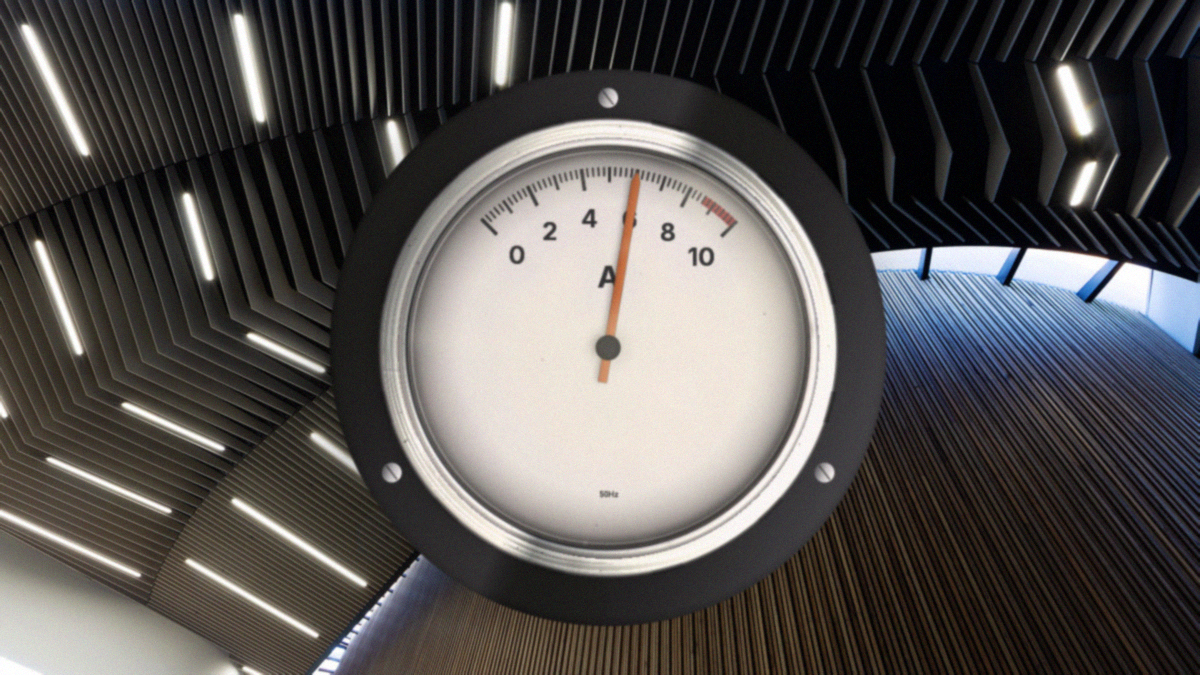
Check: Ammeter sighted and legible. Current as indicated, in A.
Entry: 6 A
